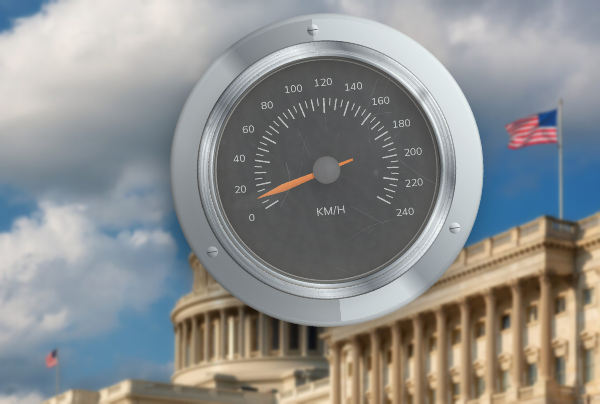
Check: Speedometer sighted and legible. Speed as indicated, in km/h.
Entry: 10 km/h
